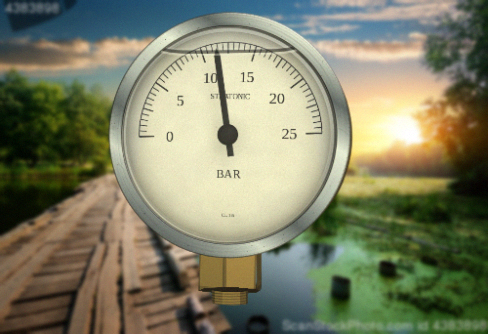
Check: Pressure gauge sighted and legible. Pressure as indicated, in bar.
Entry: 11.5 bar
